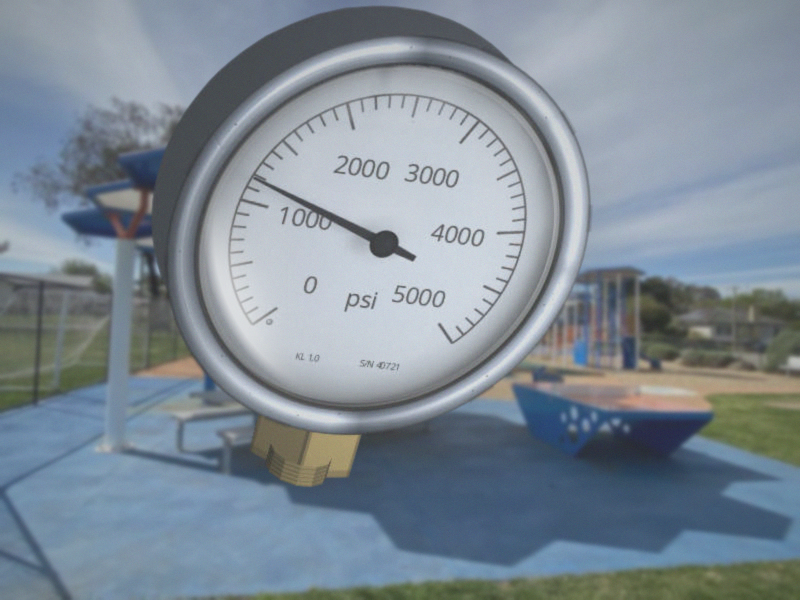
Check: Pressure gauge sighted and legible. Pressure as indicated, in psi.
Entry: 1200 psi
